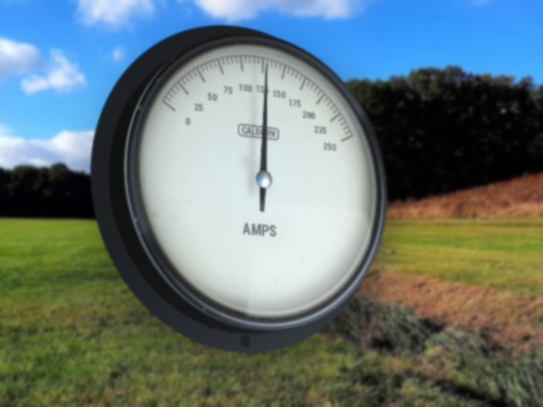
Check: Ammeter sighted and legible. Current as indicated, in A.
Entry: 125 A
